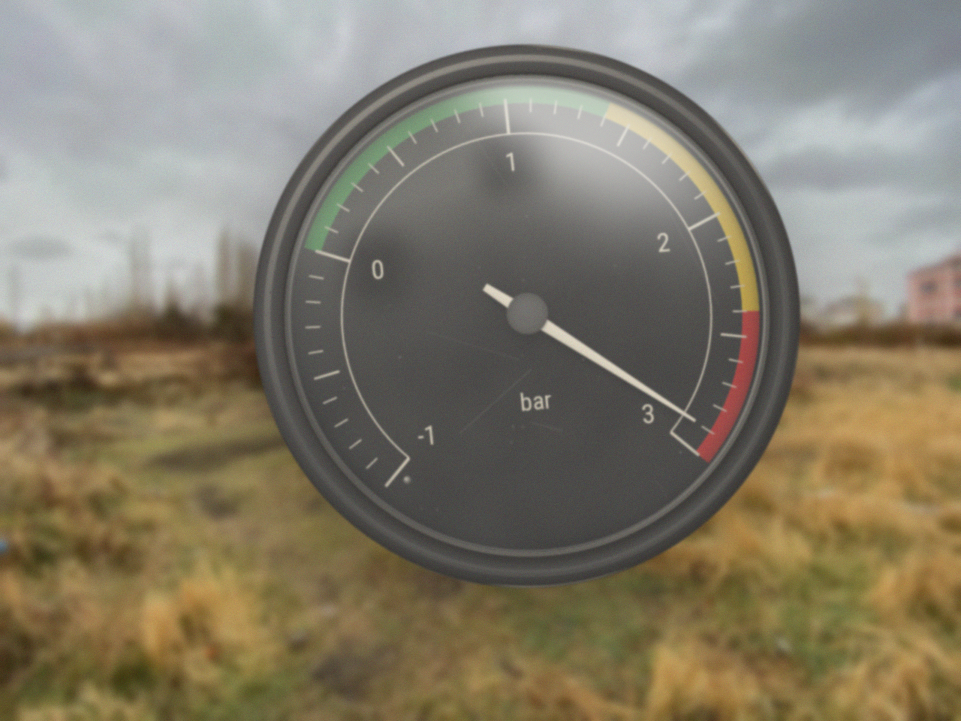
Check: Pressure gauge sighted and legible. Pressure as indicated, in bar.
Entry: 2.9 bar
